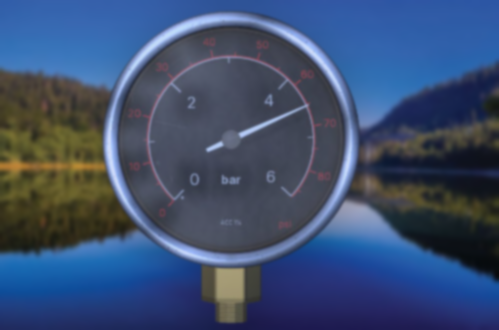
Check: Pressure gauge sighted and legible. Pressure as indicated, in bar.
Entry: 4.5 bar
